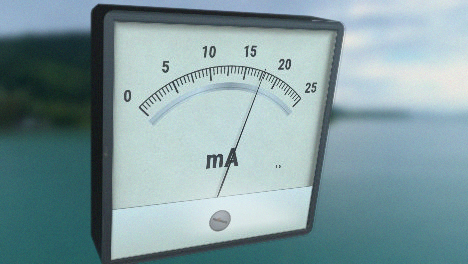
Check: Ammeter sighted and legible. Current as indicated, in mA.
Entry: 17.5 mA
